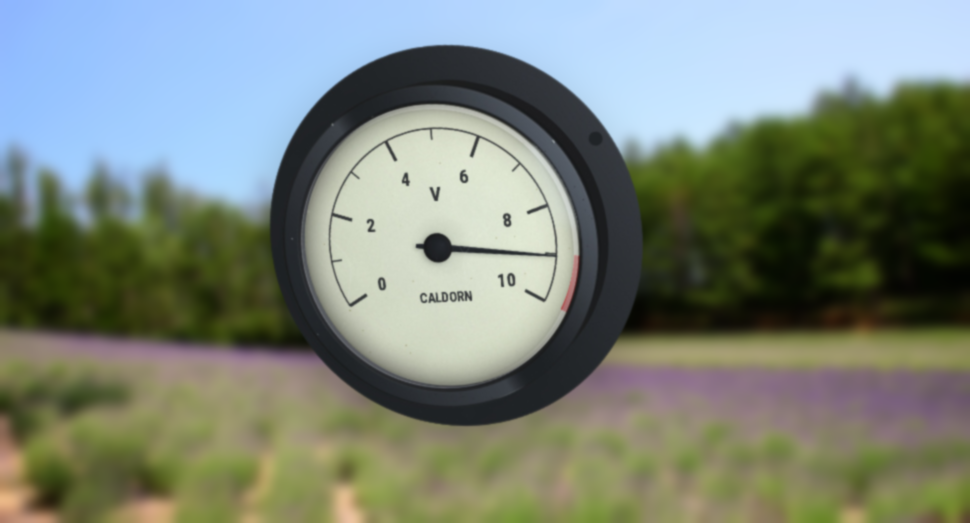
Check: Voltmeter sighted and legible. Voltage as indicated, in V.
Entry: 9 V
